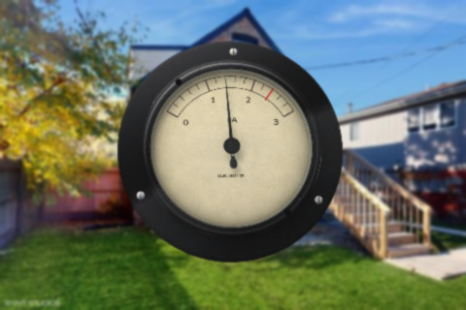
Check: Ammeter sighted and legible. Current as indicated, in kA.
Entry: 1.4 kA
